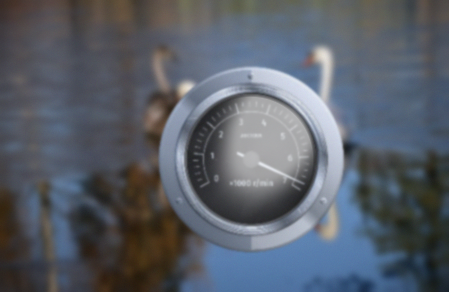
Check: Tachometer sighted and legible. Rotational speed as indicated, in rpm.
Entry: 6800 rpm
